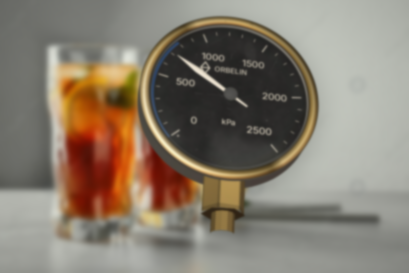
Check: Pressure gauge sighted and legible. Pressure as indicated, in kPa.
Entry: 700 kPa
